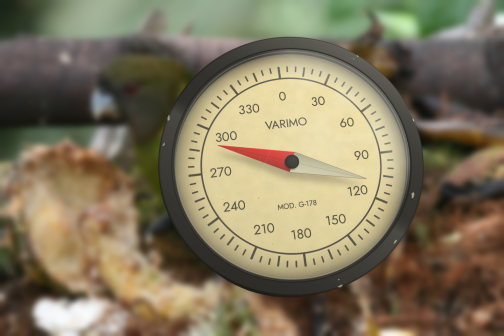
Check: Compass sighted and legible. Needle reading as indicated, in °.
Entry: 290 °
